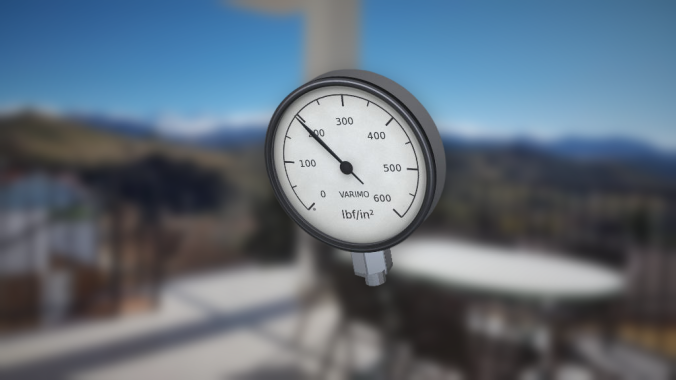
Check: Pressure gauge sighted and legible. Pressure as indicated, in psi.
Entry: 200 psi
